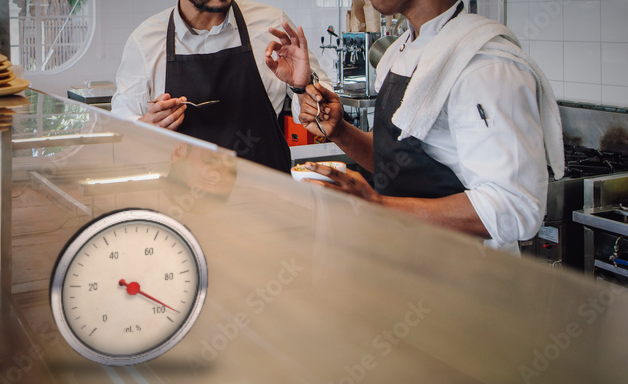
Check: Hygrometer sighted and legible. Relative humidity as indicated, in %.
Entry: 96 %
